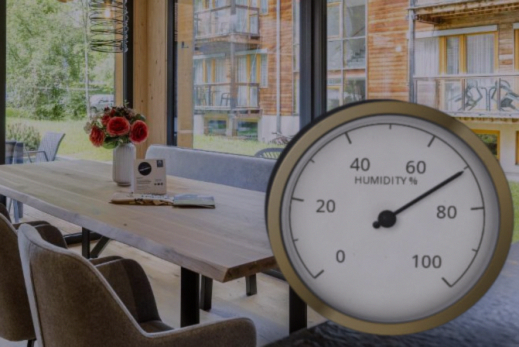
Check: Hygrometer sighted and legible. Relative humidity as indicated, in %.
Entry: 70 %
